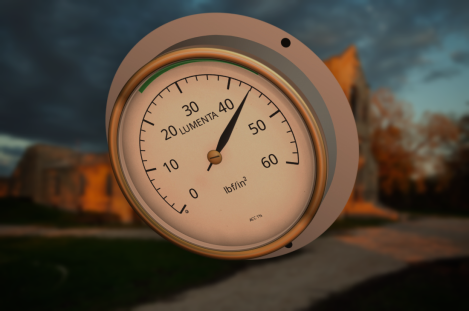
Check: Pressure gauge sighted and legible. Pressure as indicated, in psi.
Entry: 44 psi
